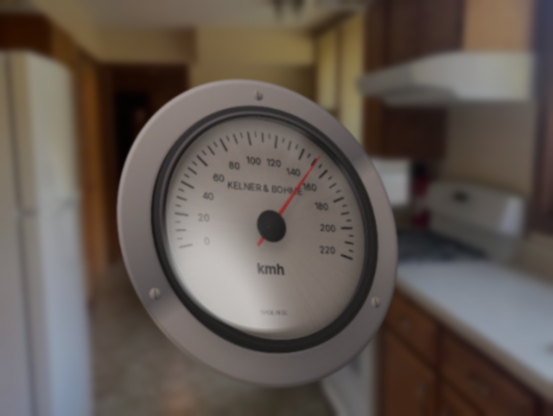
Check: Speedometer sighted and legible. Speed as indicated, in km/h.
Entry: 150 km/h
